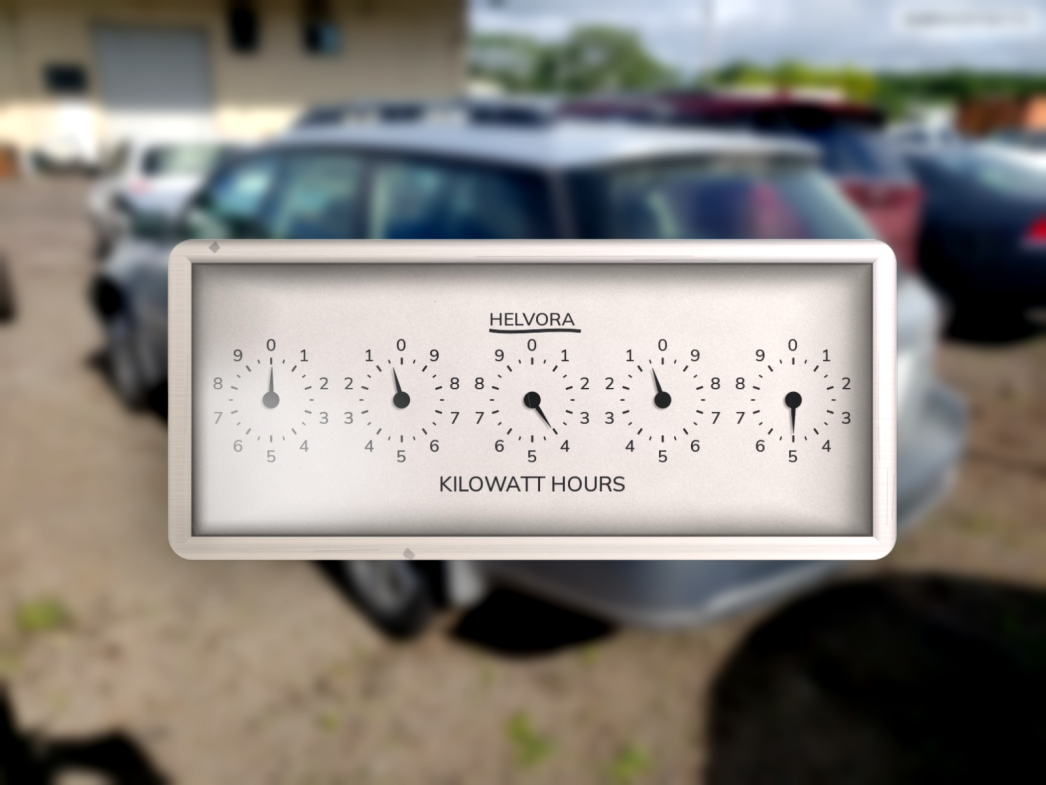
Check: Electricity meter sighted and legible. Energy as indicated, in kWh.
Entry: 405 kWh
